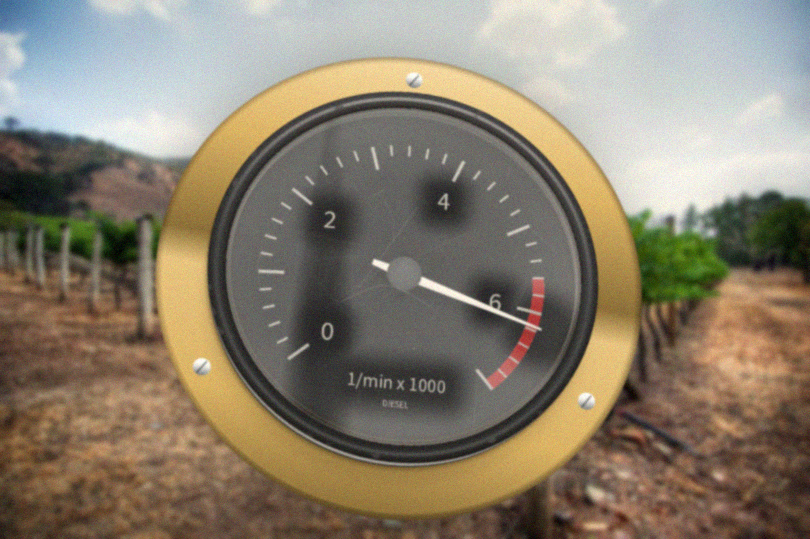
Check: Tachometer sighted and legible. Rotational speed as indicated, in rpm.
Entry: 6200 rpm
